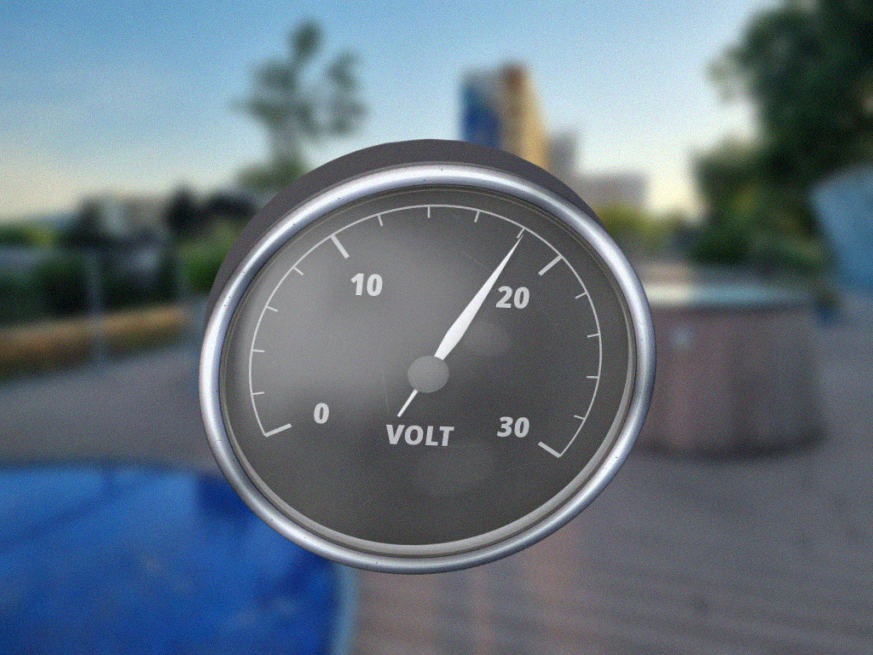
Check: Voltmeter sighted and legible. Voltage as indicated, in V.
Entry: 18 V
